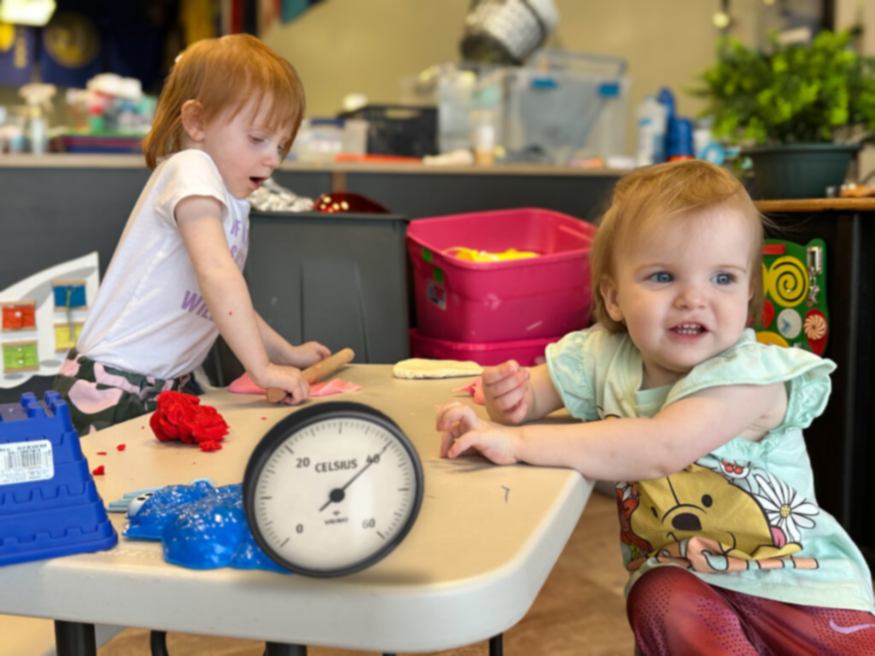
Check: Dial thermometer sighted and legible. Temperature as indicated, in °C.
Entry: 40 °C
